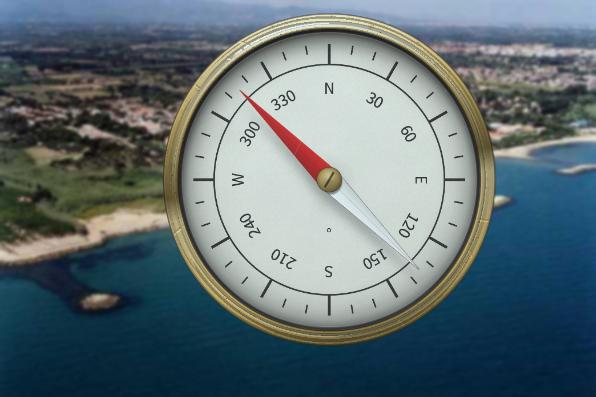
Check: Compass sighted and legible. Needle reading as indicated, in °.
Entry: 315 °
